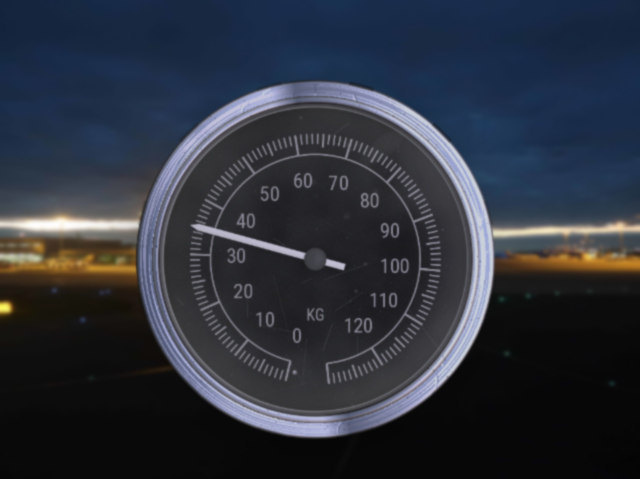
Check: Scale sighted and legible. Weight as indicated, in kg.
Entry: 35 kg
